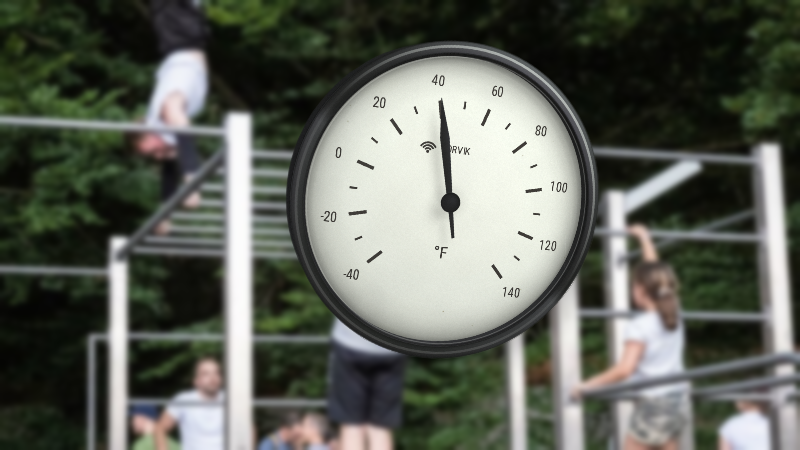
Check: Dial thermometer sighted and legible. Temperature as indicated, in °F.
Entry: 40 °F
